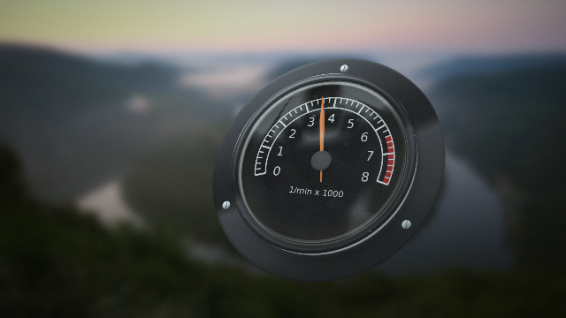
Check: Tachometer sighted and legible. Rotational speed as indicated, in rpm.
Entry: 3600 rpm
